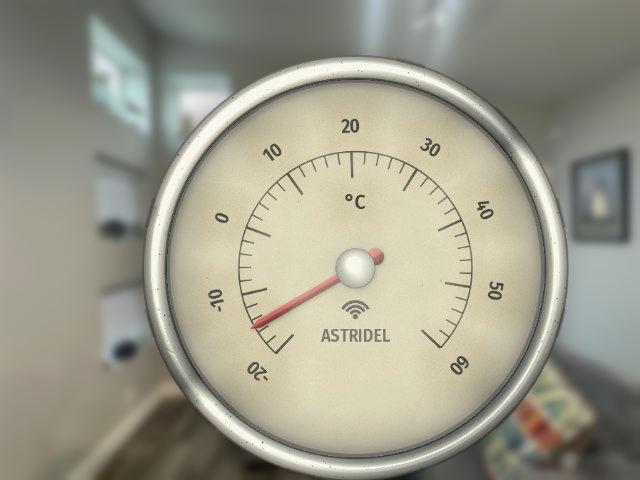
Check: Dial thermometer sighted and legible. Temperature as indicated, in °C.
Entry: -15 °C
